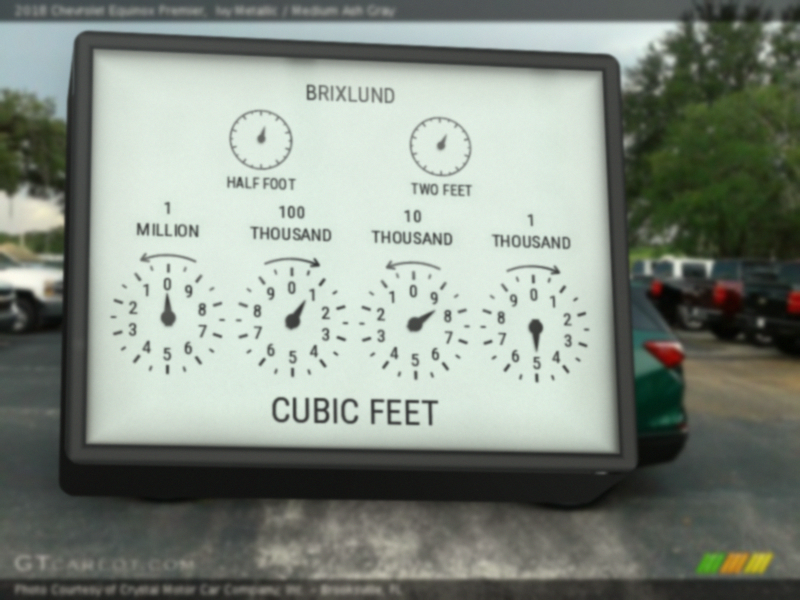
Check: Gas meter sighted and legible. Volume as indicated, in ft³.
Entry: 8500 ft³
